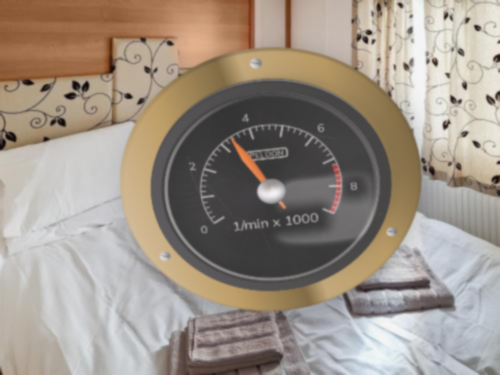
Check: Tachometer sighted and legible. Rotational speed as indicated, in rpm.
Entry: 3400 rpm
